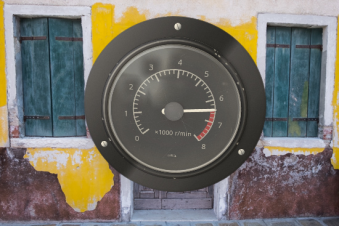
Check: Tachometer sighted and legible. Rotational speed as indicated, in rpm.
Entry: 6400 rpm
